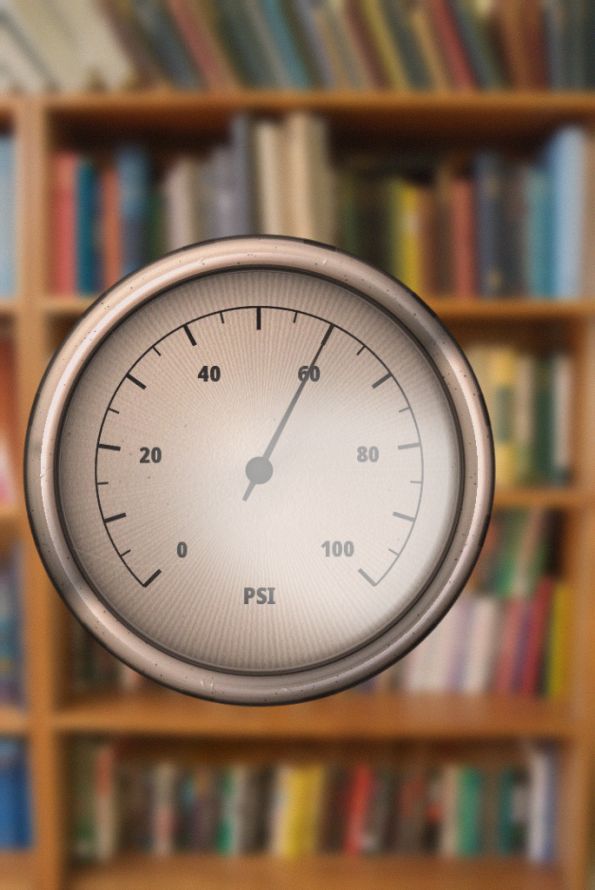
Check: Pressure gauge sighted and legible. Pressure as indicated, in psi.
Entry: 60 psi
